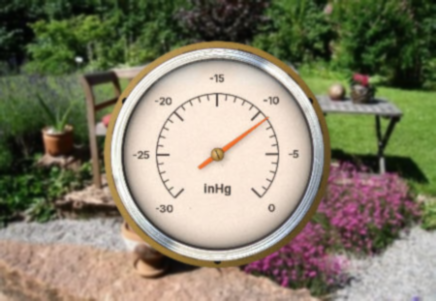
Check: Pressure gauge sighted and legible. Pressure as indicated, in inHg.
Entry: -9 inHg
